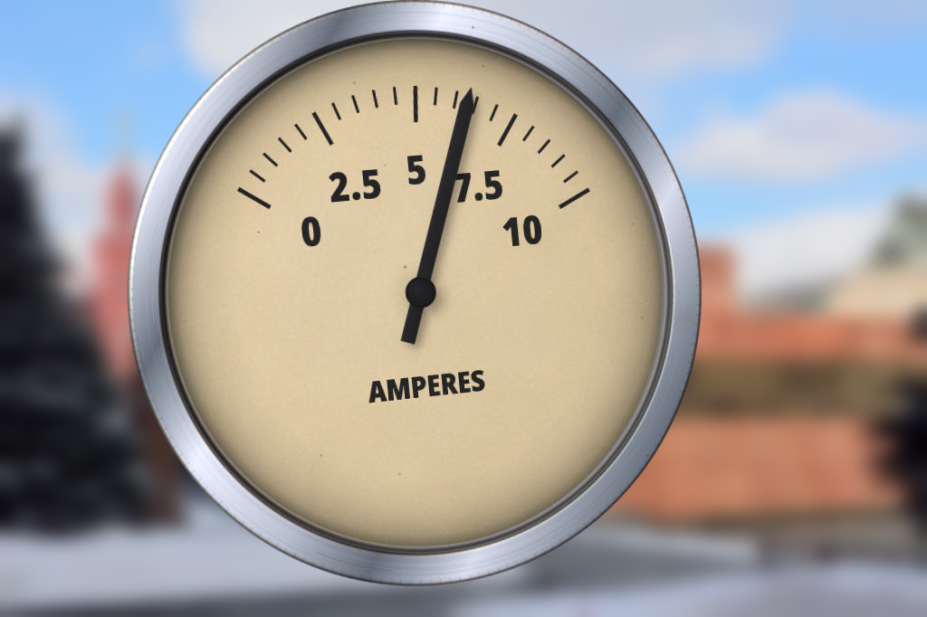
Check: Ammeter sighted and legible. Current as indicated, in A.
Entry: 6.25 A
